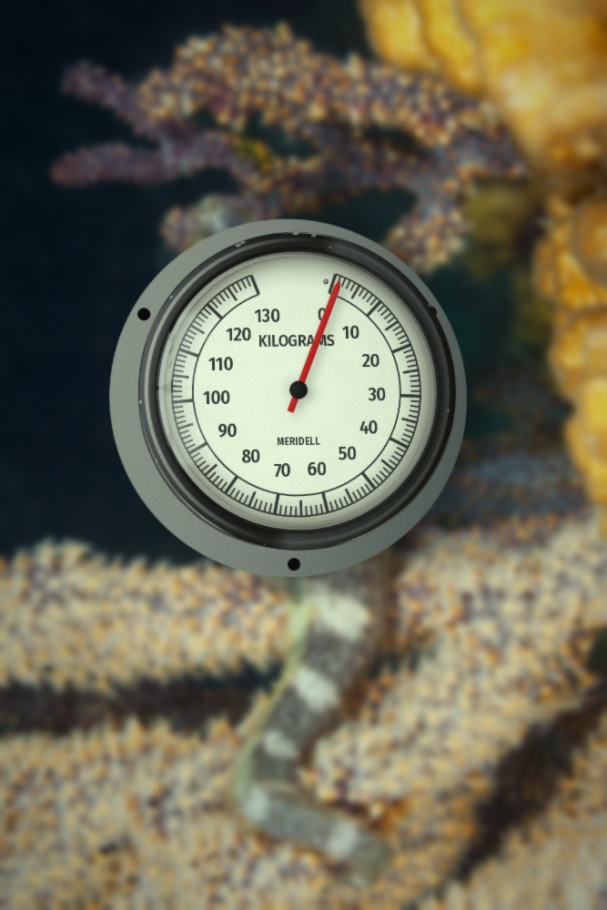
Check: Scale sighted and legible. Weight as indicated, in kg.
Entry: 1 kg
